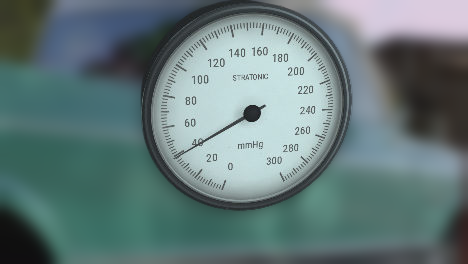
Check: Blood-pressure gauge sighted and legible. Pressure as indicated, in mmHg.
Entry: 40 mmHg
